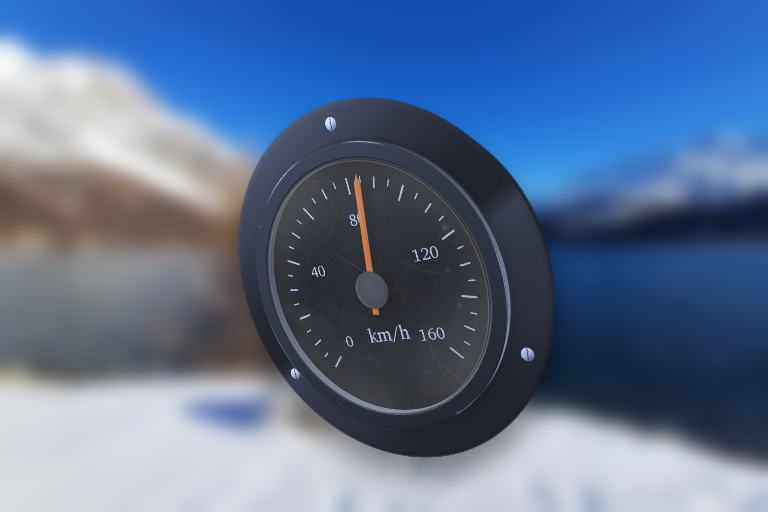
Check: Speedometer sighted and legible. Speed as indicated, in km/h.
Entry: 85 km/h
